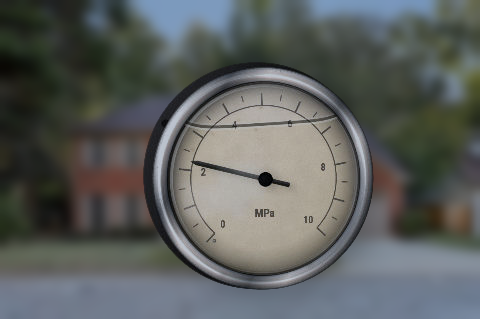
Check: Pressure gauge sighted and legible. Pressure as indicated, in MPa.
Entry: 2.25 MPa
